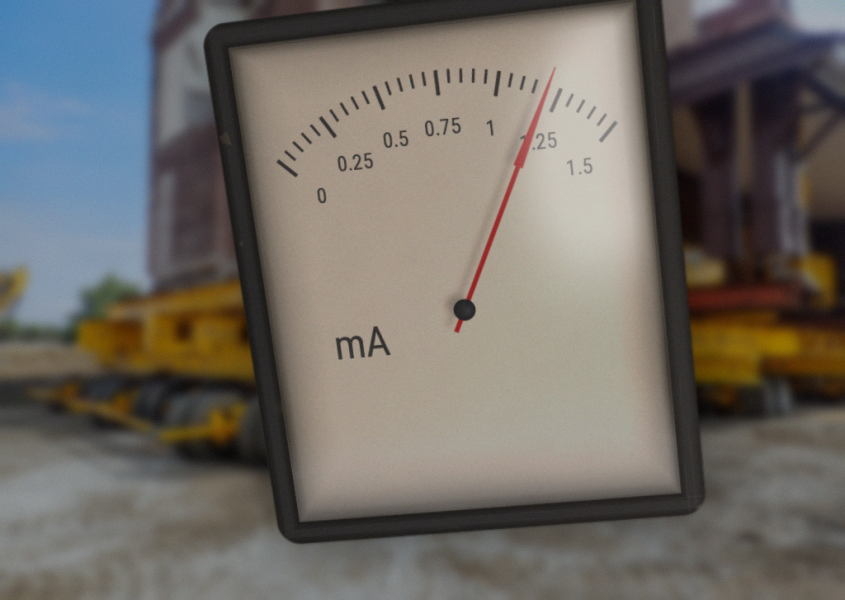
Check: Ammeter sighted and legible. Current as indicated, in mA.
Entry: 1.2 mA
